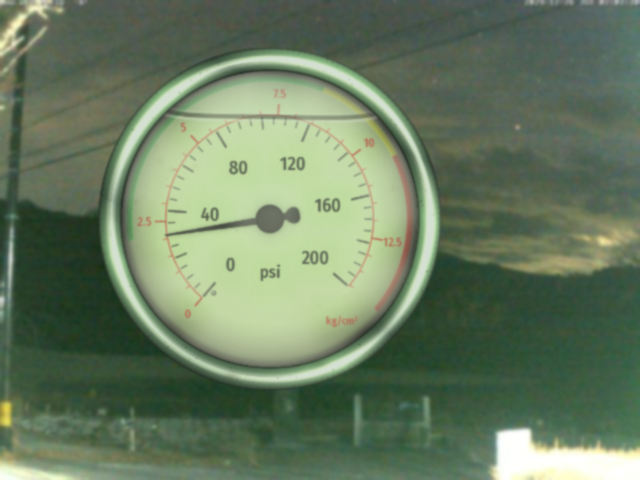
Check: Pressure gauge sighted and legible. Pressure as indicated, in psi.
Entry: 30 psi
